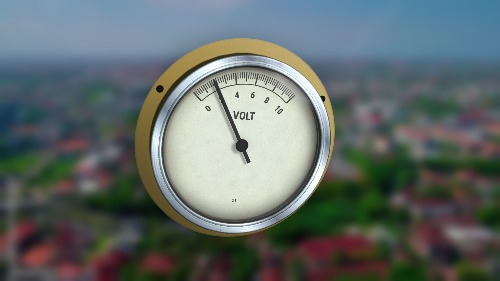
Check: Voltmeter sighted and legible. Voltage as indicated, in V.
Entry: 2 V
